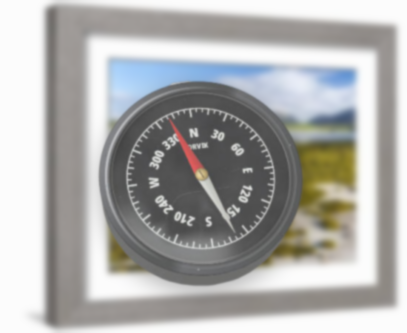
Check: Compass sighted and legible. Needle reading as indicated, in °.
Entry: 340 °
